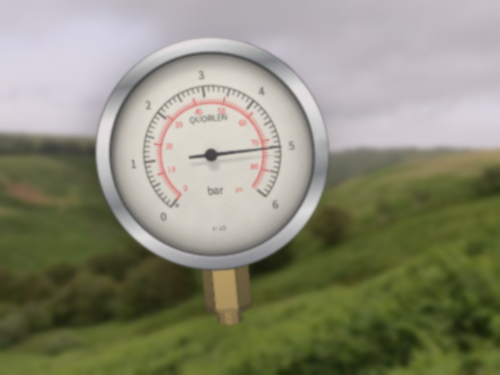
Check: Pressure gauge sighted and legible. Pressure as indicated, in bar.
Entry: 5 bar
